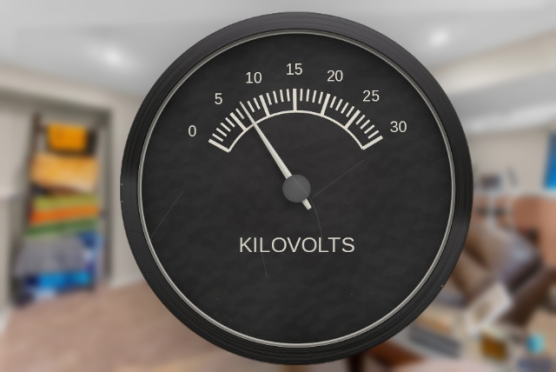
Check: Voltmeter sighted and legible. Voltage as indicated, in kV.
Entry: 7 kV
